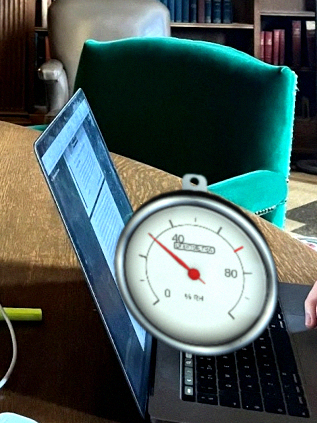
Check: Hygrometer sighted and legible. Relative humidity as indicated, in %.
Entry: 30 %
